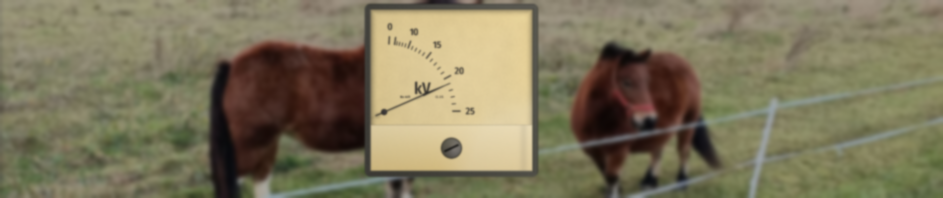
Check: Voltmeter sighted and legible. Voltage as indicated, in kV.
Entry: 21 kV
